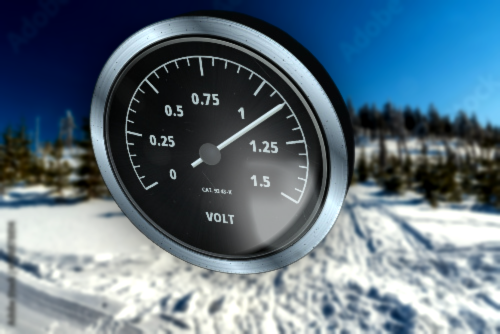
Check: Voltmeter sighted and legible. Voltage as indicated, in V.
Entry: 1.1 V
